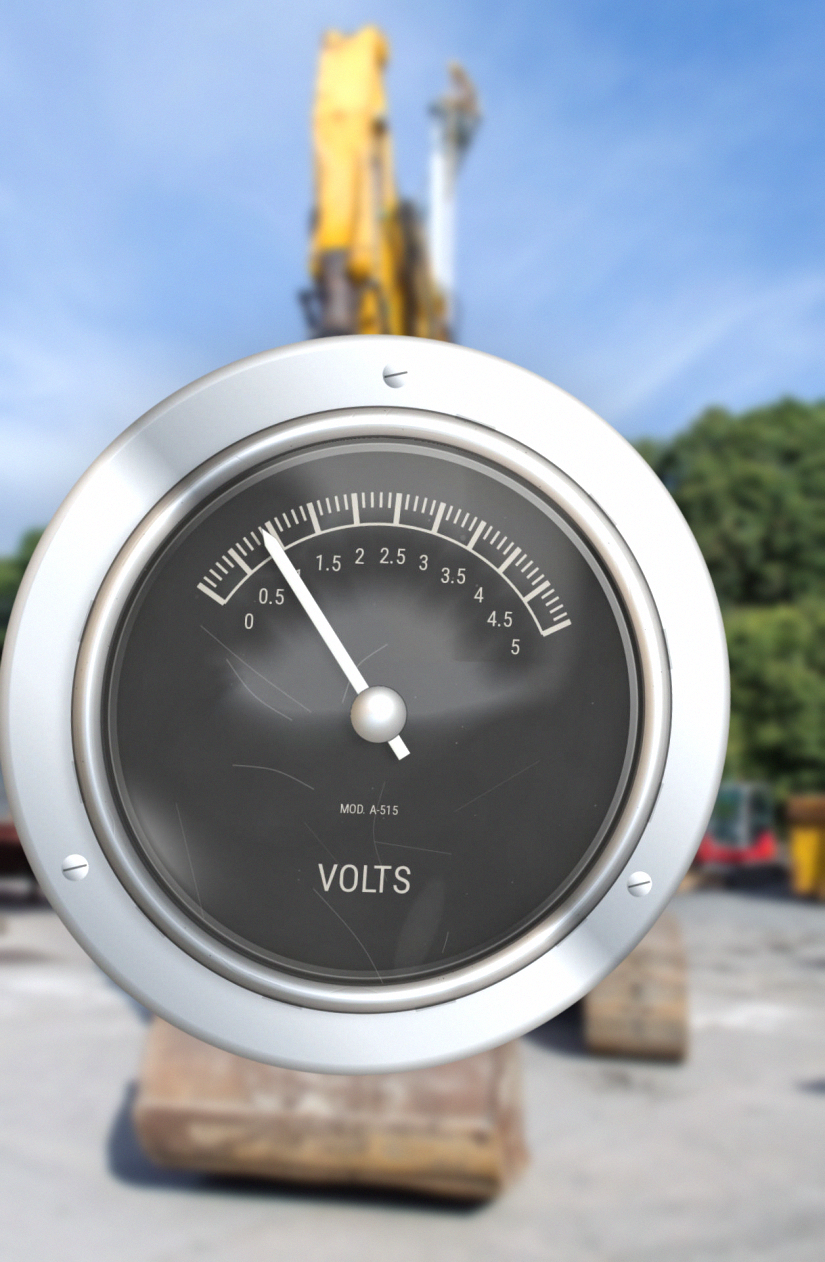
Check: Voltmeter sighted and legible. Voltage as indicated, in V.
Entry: 0.9 V
